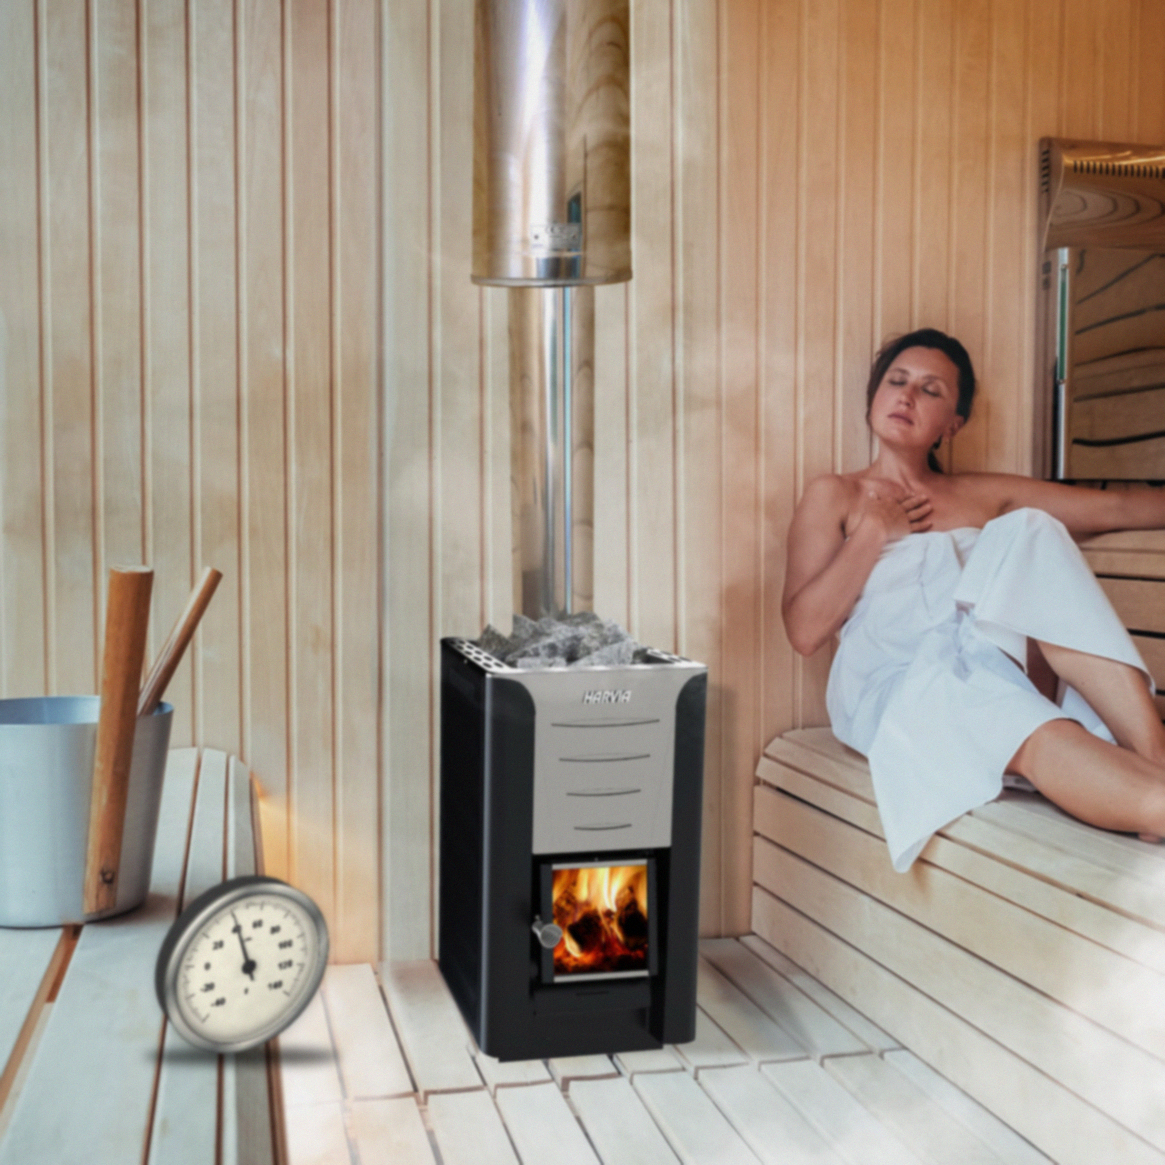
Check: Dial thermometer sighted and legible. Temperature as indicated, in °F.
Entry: 40 °F
